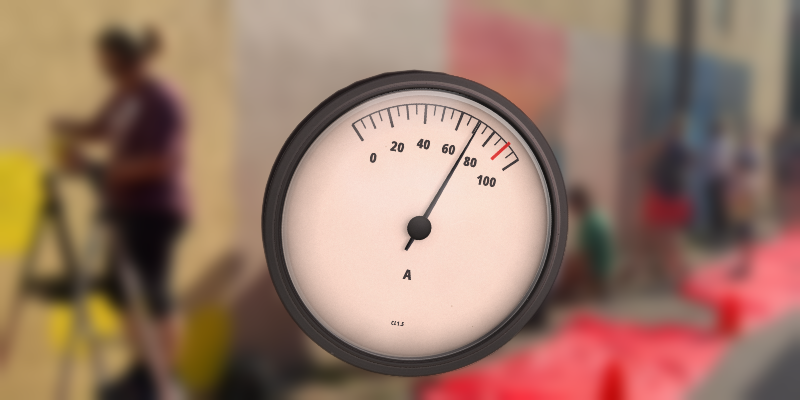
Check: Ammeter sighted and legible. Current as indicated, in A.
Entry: 70 A
